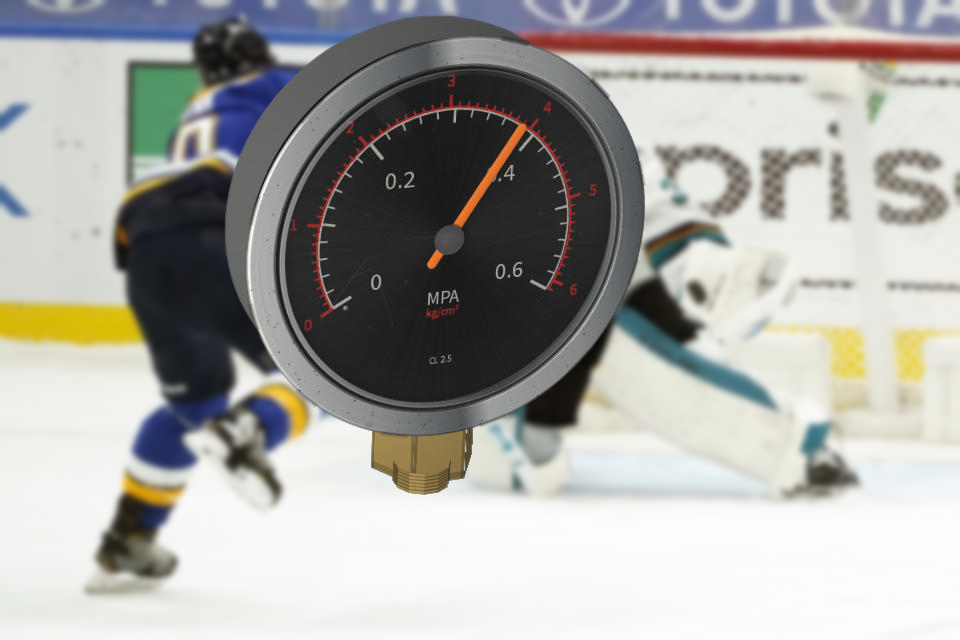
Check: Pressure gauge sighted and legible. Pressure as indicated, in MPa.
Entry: 0.38 MPa
